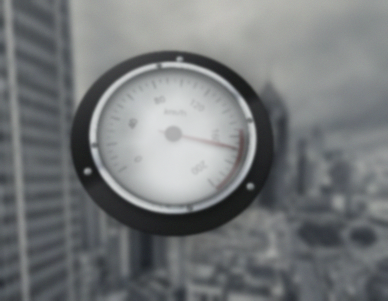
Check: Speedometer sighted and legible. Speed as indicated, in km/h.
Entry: 170 km/h
